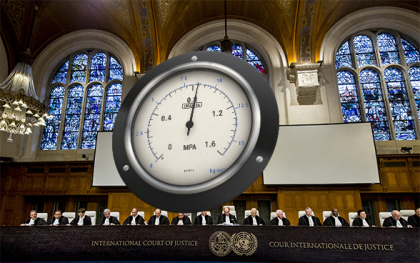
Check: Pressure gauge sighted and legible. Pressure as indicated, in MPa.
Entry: 0.85 MPa
